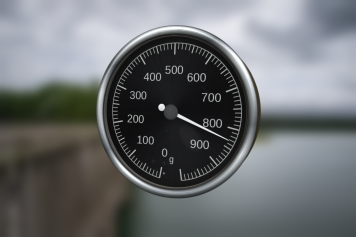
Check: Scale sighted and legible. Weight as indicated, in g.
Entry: 830 g
